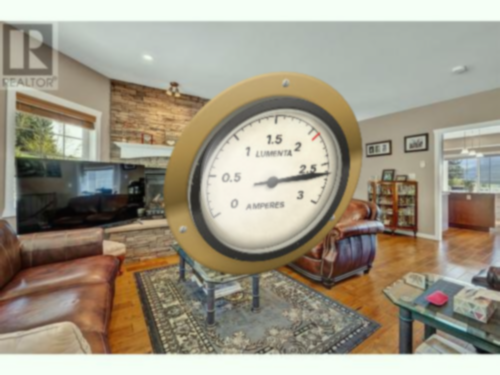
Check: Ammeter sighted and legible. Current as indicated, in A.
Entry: 2.6 A
